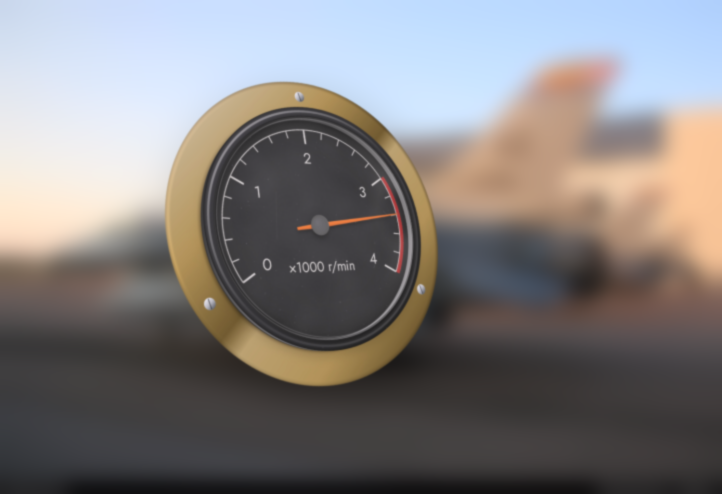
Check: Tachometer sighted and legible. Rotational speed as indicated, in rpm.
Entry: 3400 rpm
